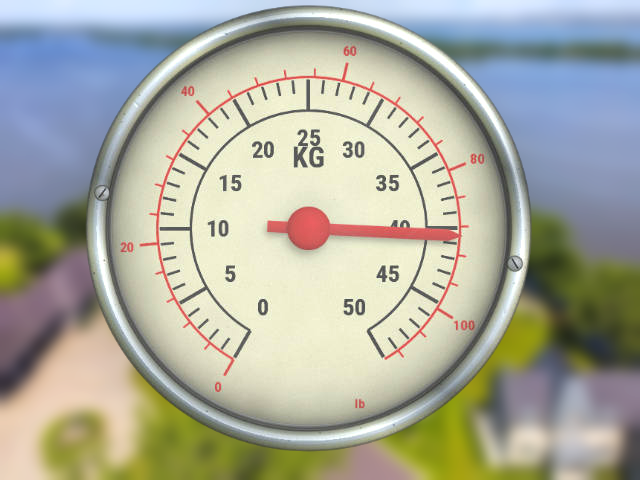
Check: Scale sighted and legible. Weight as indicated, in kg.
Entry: 40.5 kg
